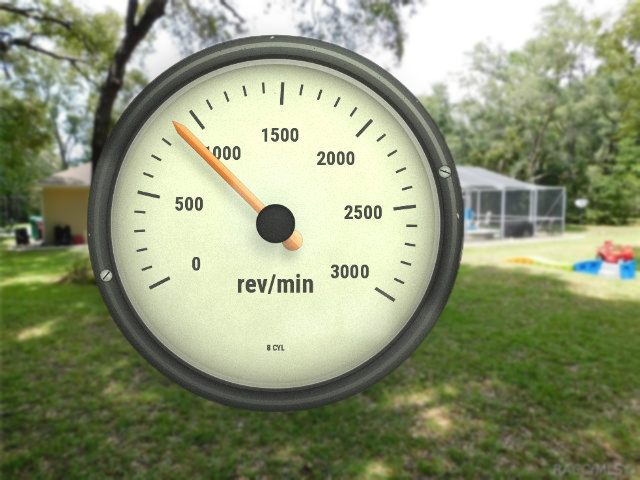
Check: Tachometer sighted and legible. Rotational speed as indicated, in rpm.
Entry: 900 rpm
